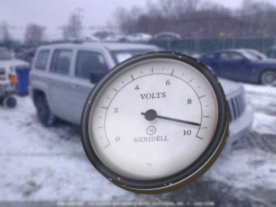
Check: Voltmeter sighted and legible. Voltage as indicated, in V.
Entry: 9.5 V
